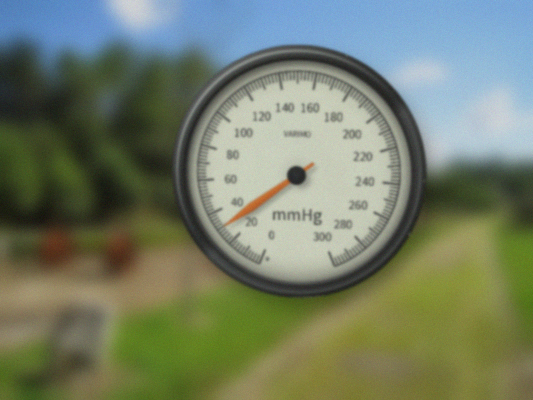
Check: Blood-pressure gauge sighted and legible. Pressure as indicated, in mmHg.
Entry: 30 mmHg
